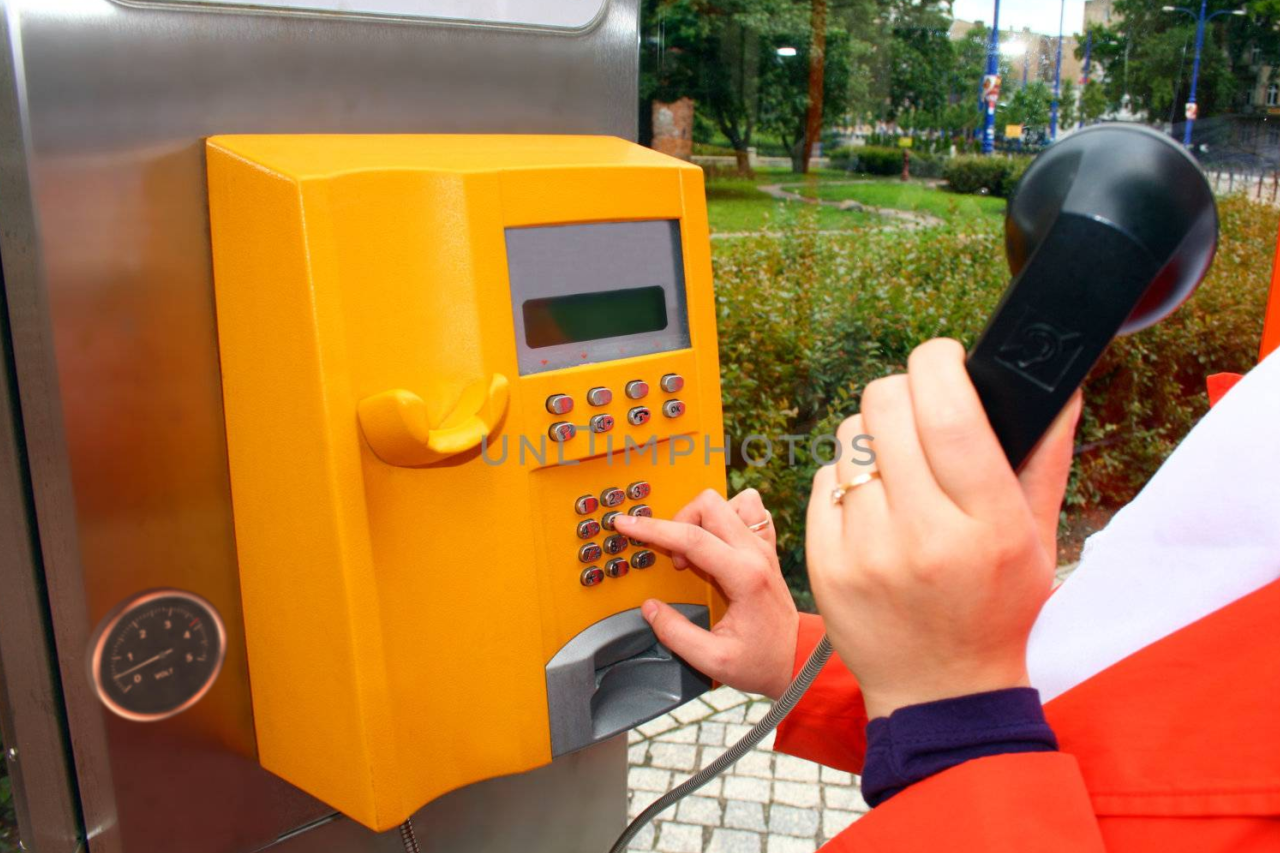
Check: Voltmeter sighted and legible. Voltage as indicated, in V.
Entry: 0.5 V
